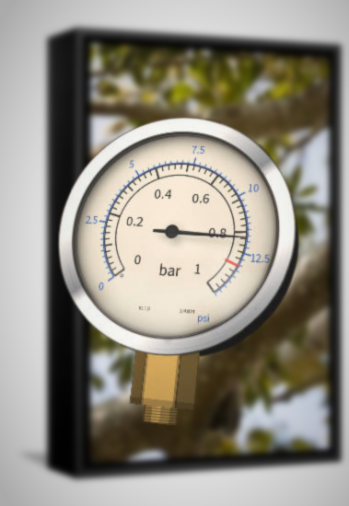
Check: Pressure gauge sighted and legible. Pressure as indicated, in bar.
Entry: 0.82 bar
